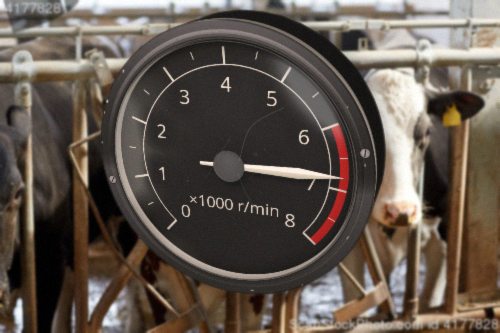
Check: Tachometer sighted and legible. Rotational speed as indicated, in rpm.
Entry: 6750 rpm
